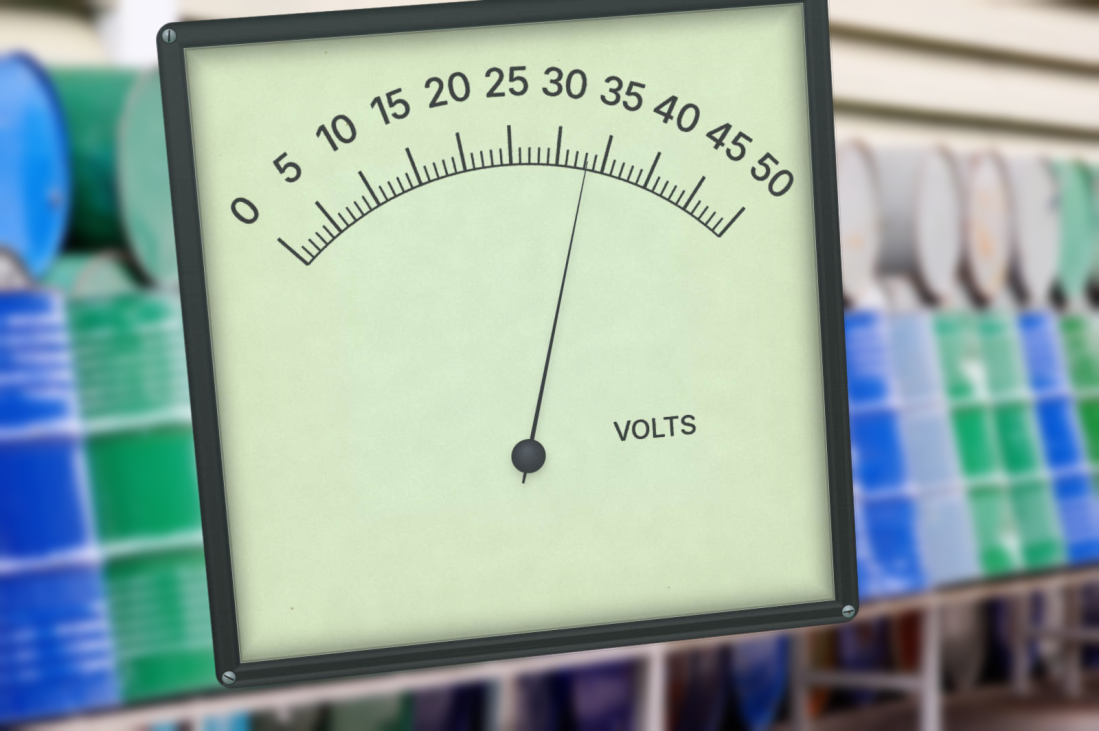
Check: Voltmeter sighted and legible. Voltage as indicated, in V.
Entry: 33 V
